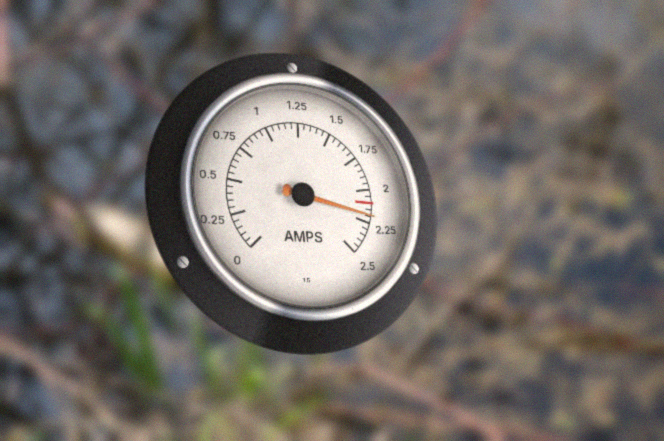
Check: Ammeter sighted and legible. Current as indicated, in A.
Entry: 2.2 A
